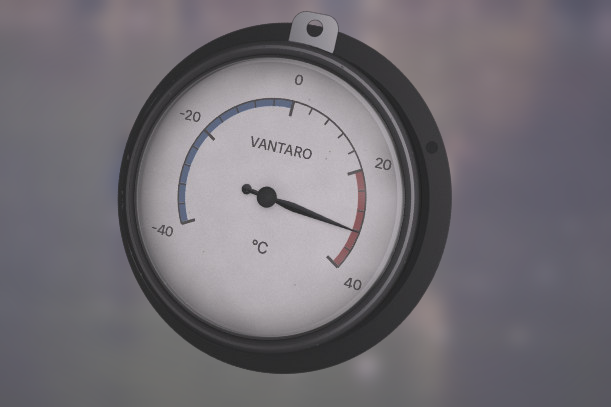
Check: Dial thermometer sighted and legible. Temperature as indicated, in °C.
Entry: 32 °C
